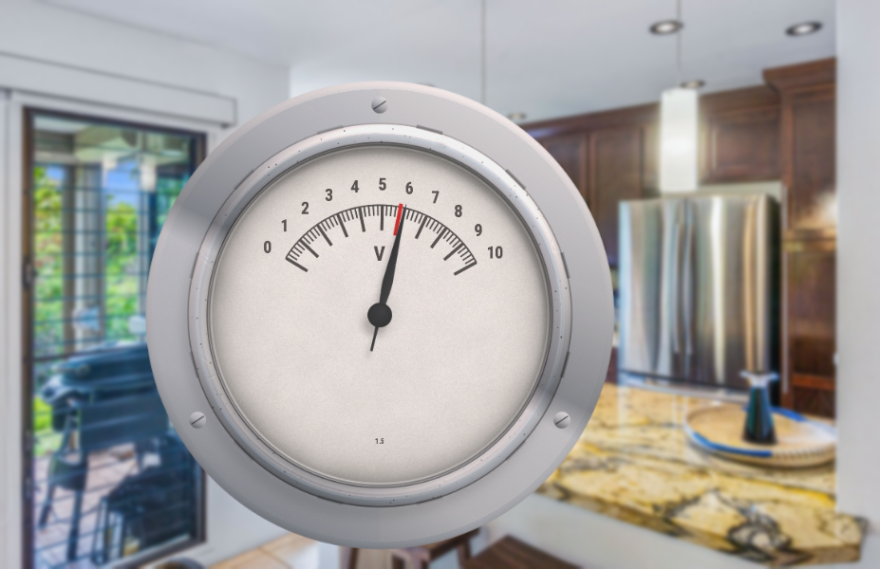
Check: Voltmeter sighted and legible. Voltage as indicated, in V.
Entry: 6 V
